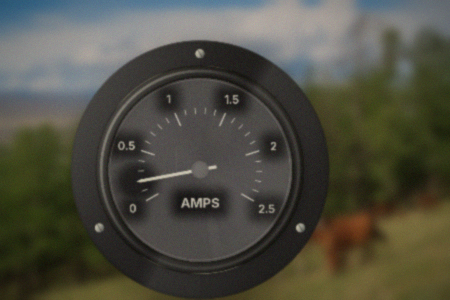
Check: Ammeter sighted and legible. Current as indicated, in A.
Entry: 0.2 A
